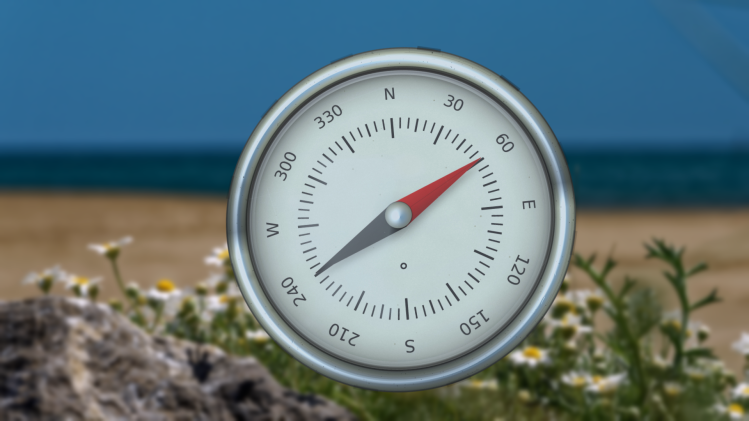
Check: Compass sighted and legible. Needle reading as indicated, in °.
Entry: 60 °
